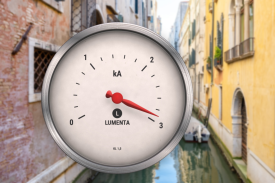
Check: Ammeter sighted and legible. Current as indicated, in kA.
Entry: 2.9 kA
